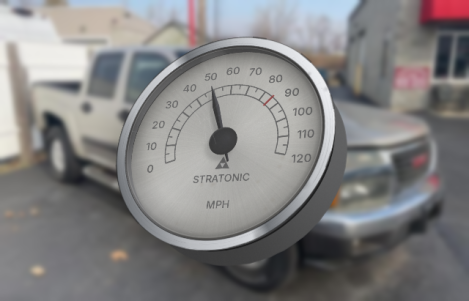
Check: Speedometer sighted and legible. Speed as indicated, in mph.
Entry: 50 mph
